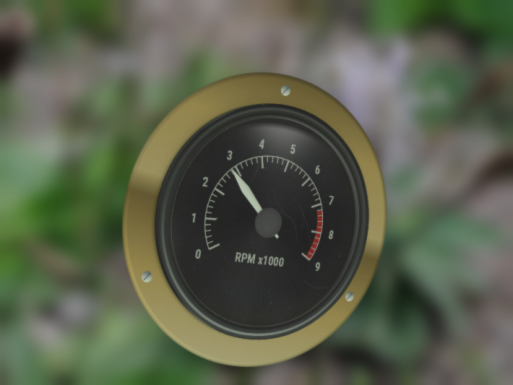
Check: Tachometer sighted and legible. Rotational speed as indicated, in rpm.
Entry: 2800 rpm
